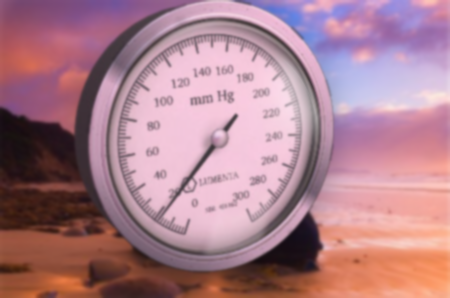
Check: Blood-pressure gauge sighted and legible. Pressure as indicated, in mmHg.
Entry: 20 mmHg
